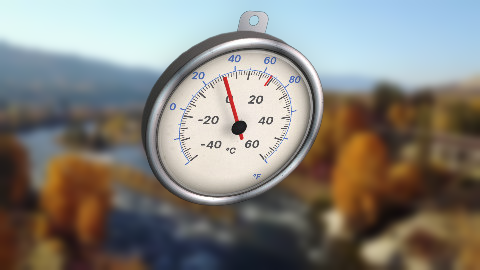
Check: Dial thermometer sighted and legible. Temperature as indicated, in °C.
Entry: 0 °C
